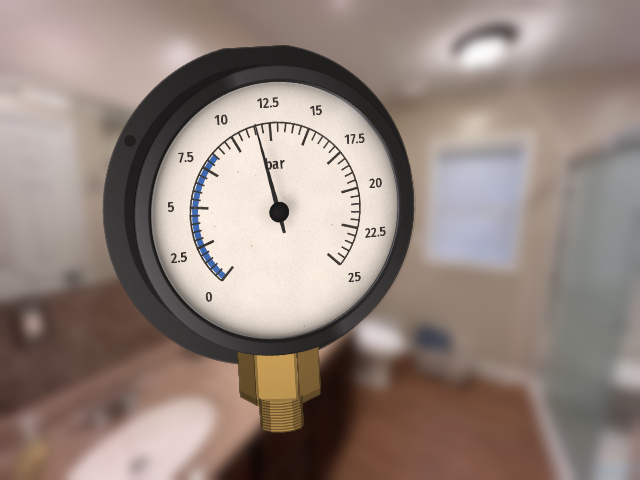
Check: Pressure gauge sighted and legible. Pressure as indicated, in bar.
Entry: 11.5 bar
